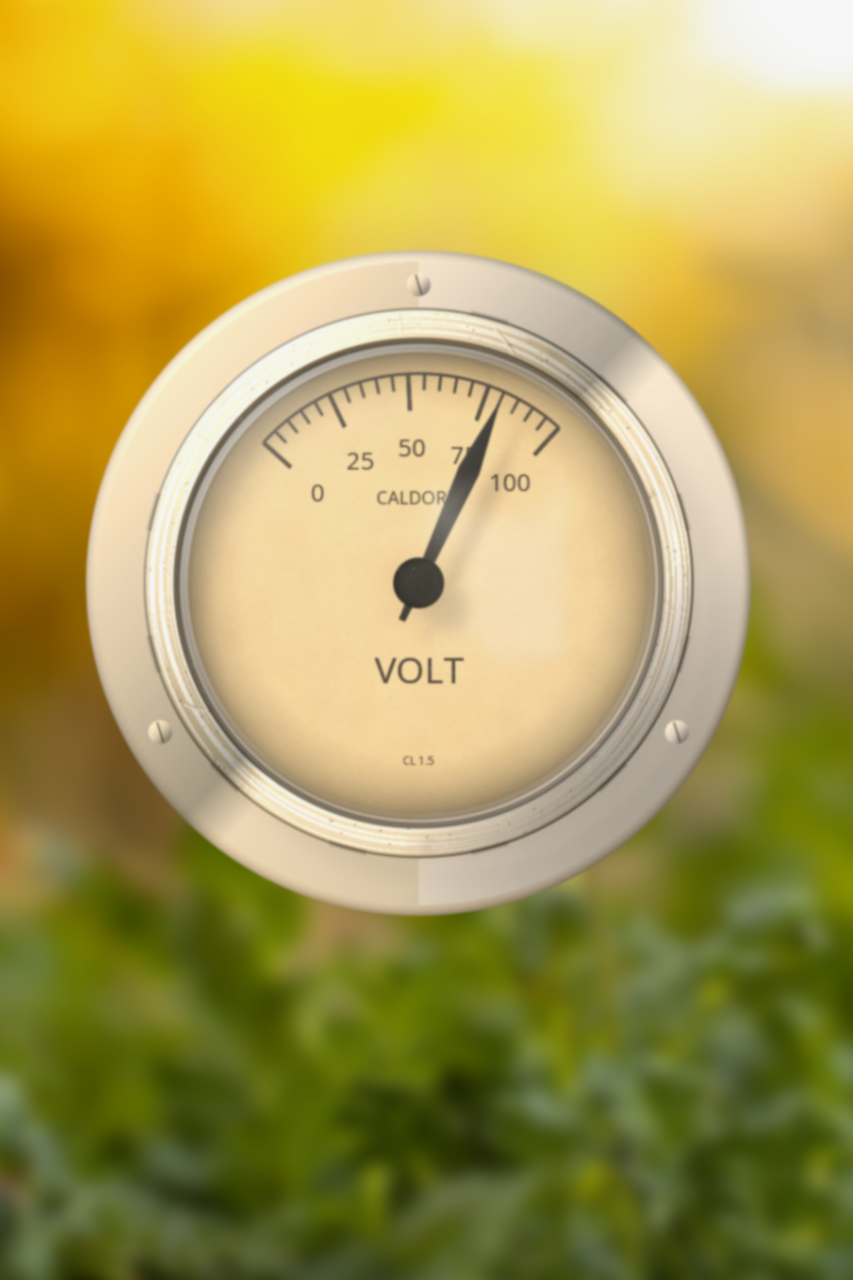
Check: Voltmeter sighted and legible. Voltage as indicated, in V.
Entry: 80 V
